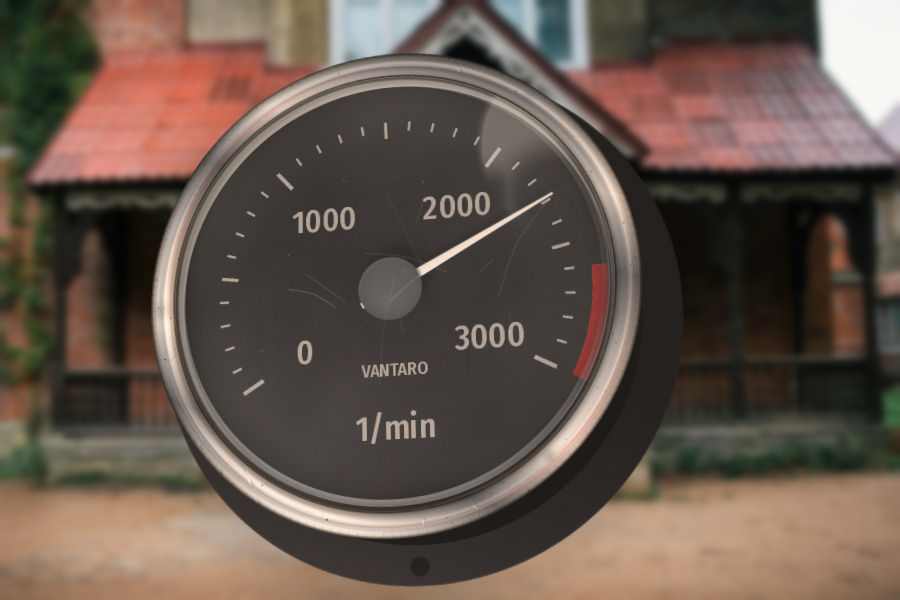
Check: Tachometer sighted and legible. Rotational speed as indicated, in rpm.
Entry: 2300 rpm
